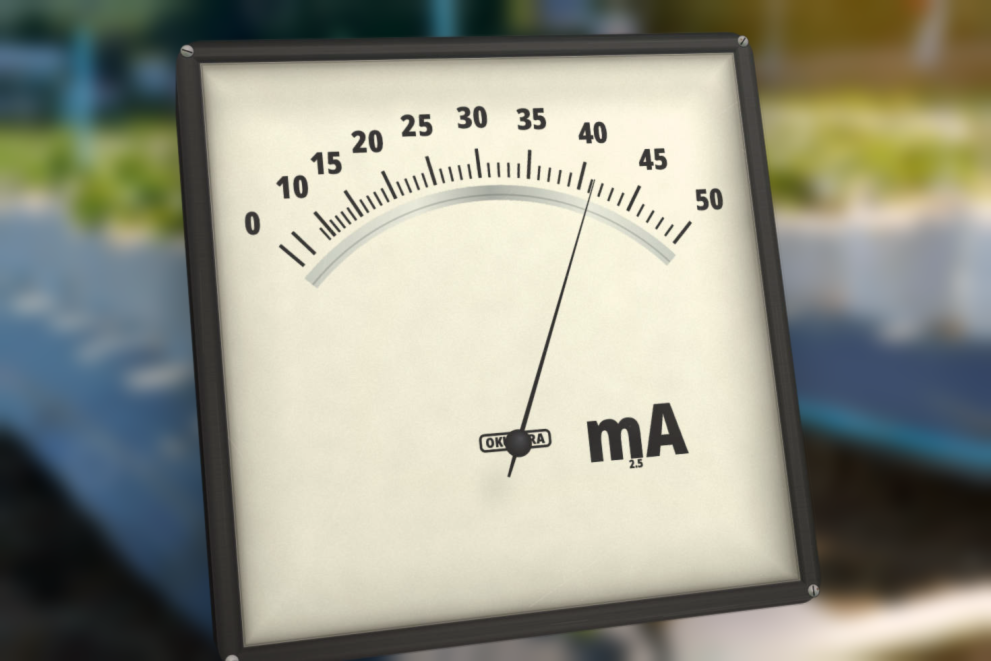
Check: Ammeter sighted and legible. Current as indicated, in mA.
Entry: 41 mA
